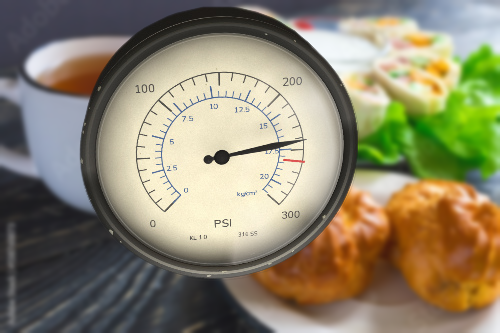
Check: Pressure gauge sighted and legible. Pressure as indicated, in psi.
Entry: 240 psi
